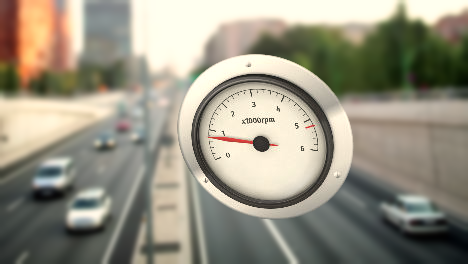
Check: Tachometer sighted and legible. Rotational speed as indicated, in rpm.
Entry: 800 rpm
